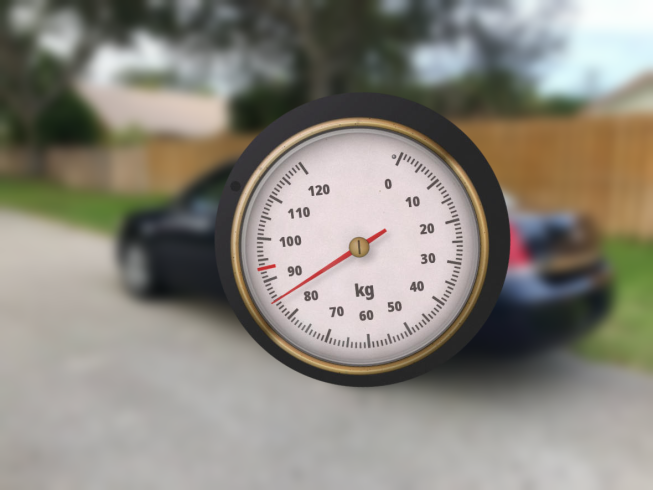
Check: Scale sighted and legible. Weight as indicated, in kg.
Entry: 85 kg
